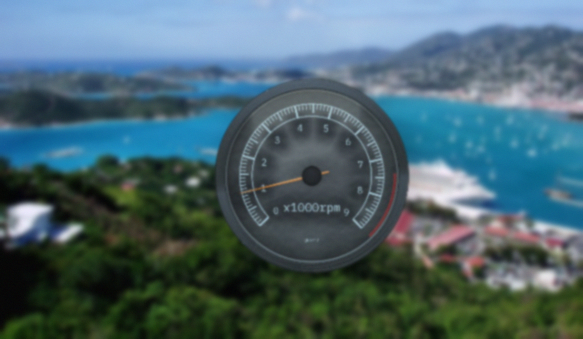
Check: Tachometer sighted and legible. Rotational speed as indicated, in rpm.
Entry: 1000 rpm
